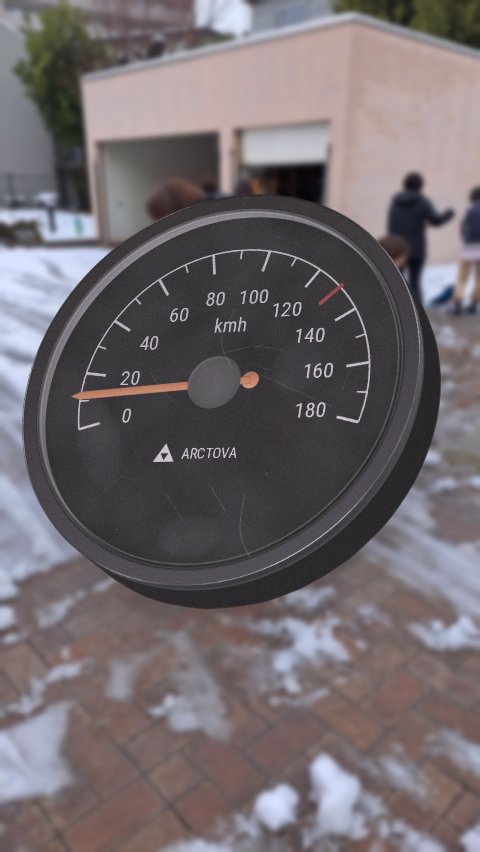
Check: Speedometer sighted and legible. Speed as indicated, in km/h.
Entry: 10 km/h
